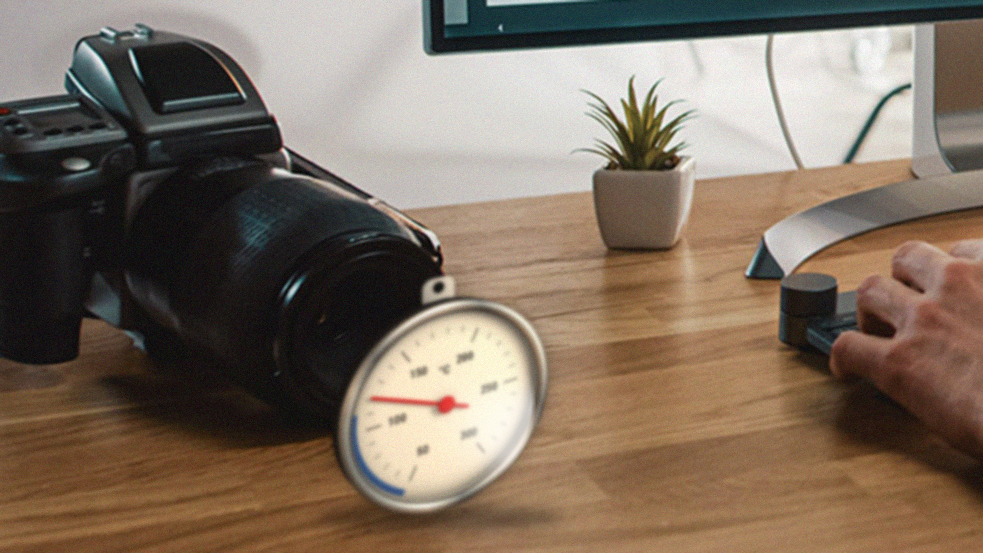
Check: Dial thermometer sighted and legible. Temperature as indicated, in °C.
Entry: 120 °C
